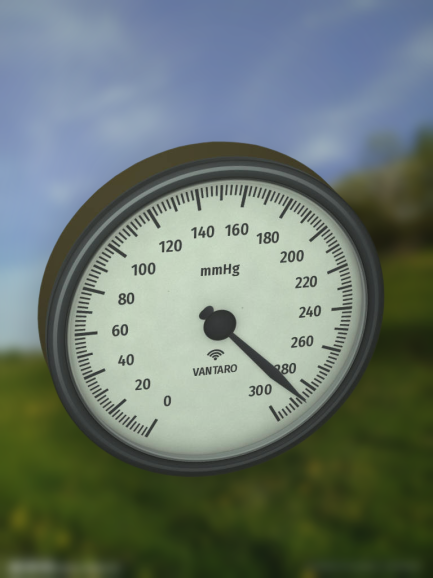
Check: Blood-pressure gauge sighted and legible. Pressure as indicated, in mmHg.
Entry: 286 mmHg
